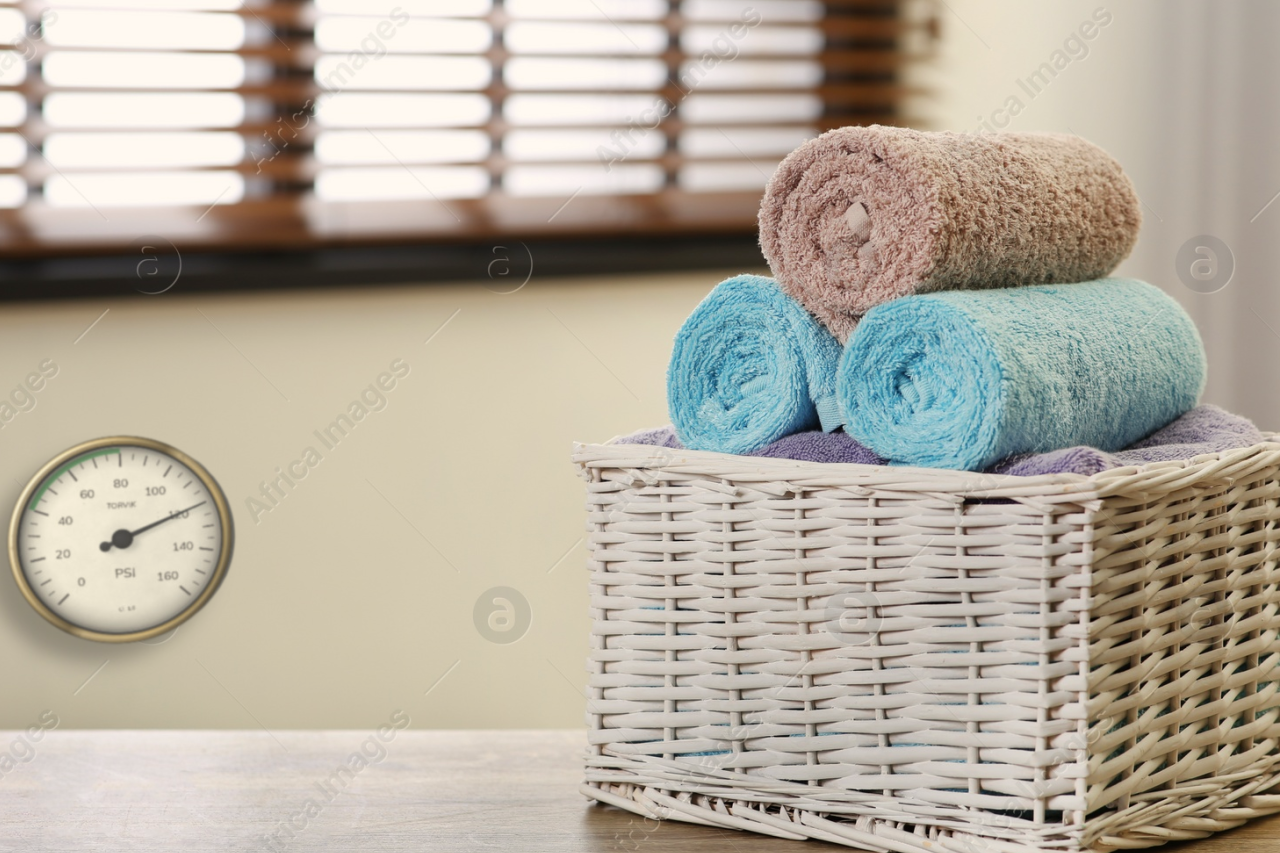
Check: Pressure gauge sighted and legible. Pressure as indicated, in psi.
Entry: 120 psi
